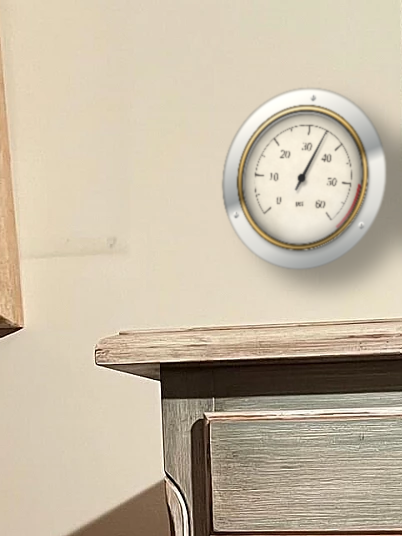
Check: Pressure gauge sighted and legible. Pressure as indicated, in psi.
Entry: 35 psi
